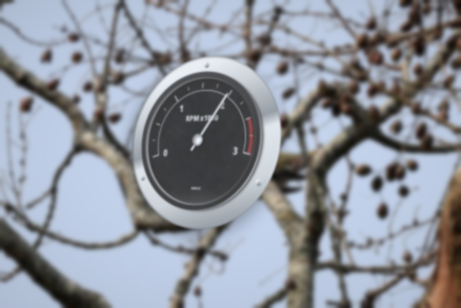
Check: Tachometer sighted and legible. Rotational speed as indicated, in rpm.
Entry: 2000 rpm
